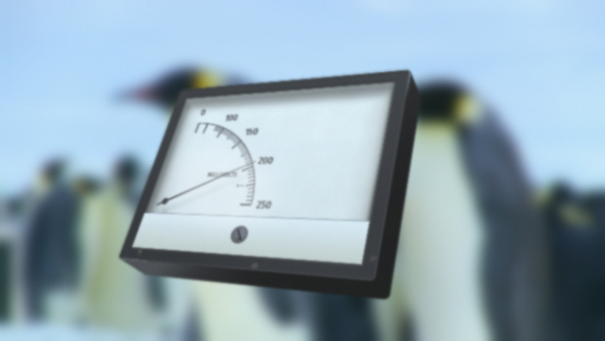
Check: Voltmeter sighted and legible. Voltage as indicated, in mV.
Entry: 200 mV
